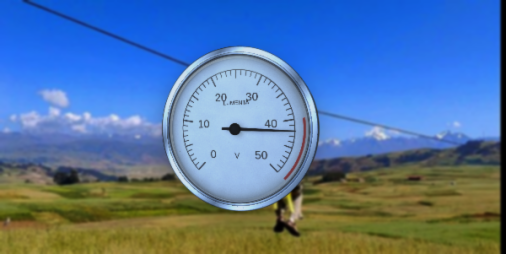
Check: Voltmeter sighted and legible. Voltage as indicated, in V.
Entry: 42 V
